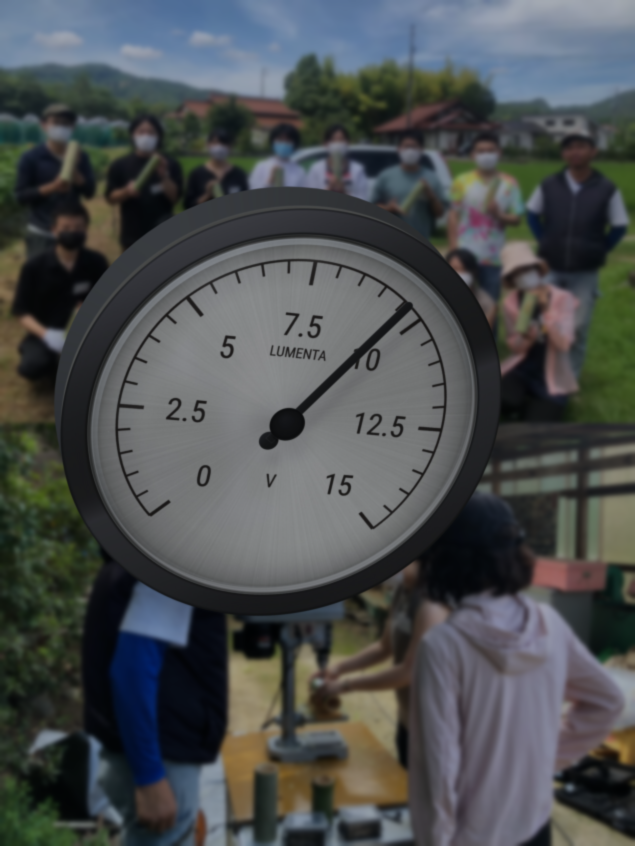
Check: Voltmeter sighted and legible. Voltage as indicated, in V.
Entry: 9.5 V
